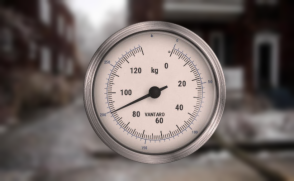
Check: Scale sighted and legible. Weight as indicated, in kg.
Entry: 90 kg
